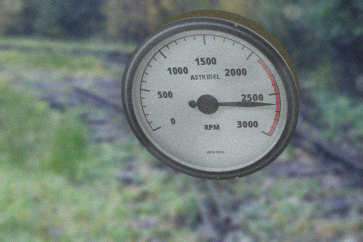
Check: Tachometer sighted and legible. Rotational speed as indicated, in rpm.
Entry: 2600 rpm
